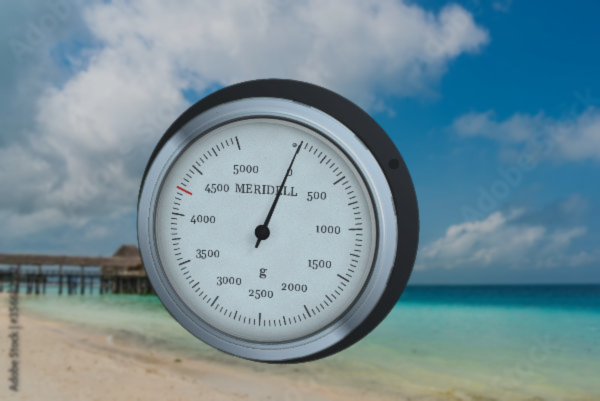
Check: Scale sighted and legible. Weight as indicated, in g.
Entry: 0 g
